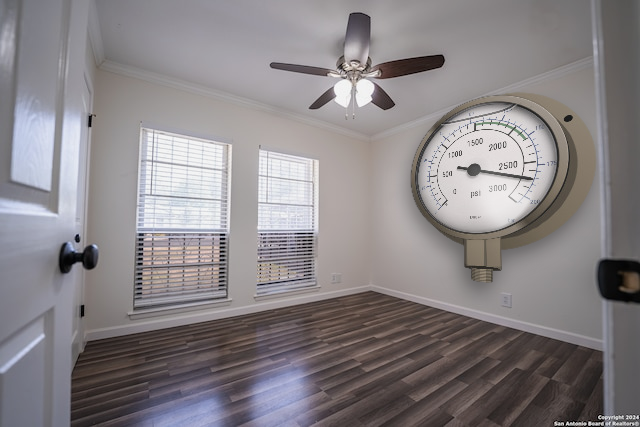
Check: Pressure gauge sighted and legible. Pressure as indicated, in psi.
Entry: 2700 psi
